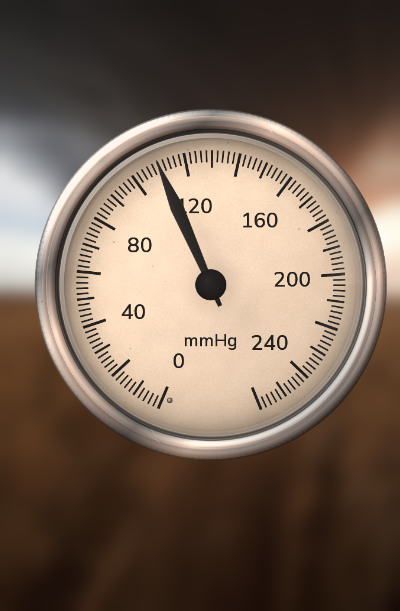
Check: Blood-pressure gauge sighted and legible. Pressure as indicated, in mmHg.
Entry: 110 mmHg
